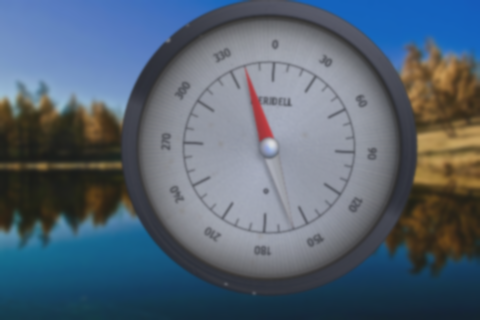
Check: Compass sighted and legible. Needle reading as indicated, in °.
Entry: 340 °
